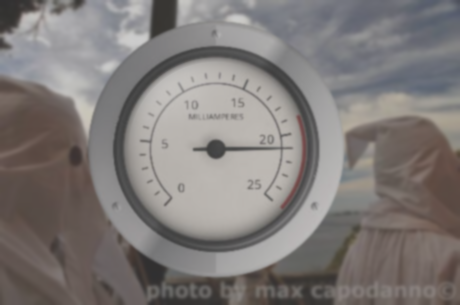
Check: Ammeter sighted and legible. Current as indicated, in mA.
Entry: 21 mA
